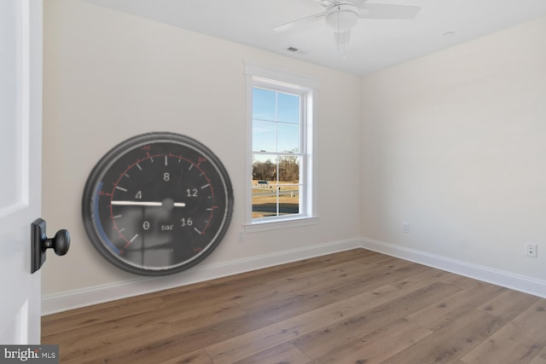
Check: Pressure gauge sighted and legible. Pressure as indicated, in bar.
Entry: 3 bar
